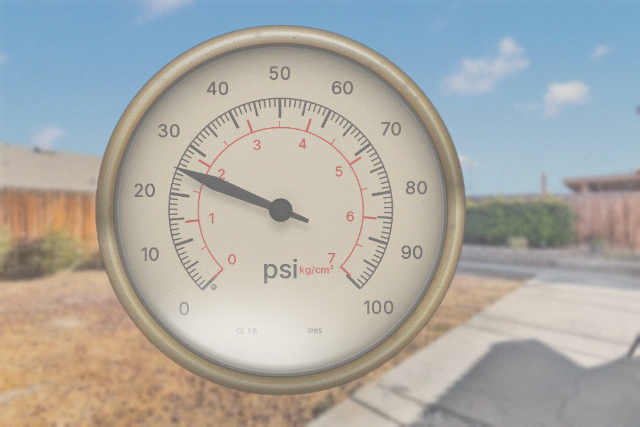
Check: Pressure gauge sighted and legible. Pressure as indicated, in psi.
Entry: 25 psi
